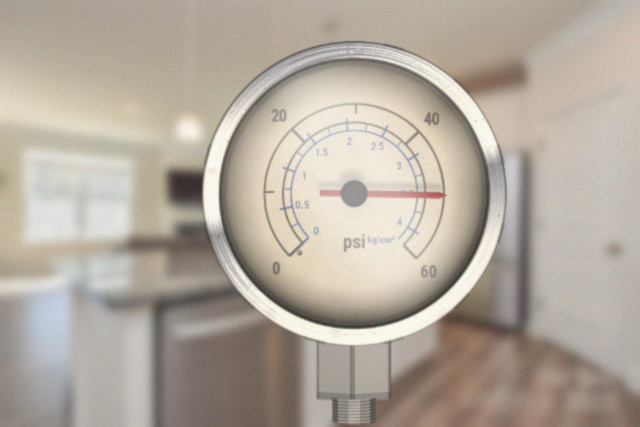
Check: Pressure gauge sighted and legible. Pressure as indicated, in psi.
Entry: 50 psi
